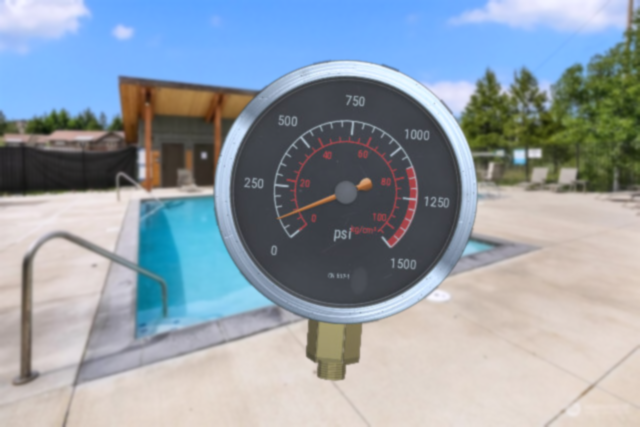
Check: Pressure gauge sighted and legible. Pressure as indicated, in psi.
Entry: 100 psi
